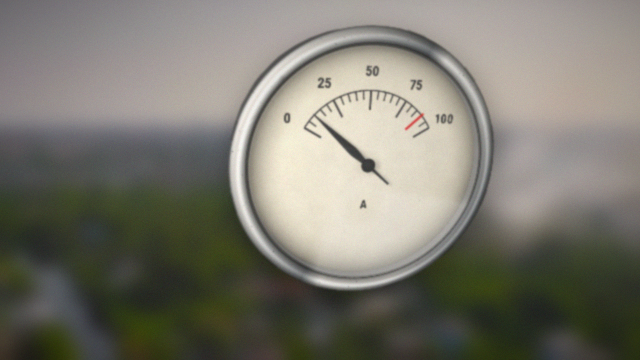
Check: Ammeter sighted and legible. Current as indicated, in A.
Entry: 10 A
